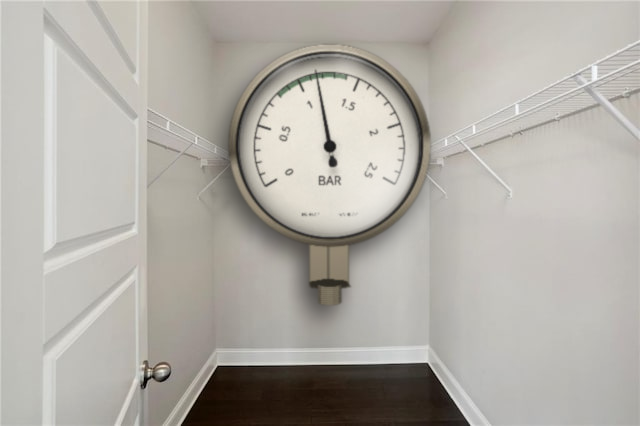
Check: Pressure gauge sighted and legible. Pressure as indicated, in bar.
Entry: 1.15 bar
